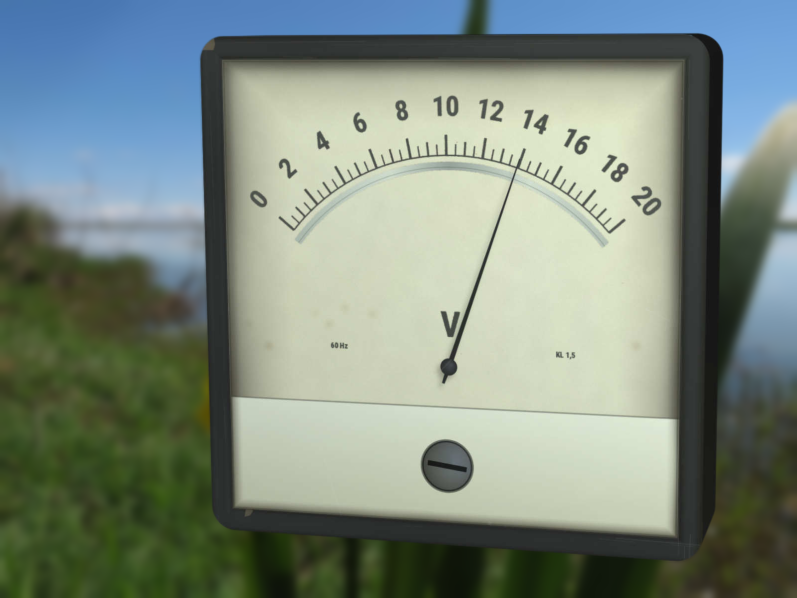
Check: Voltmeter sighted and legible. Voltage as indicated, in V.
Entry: 14 V
